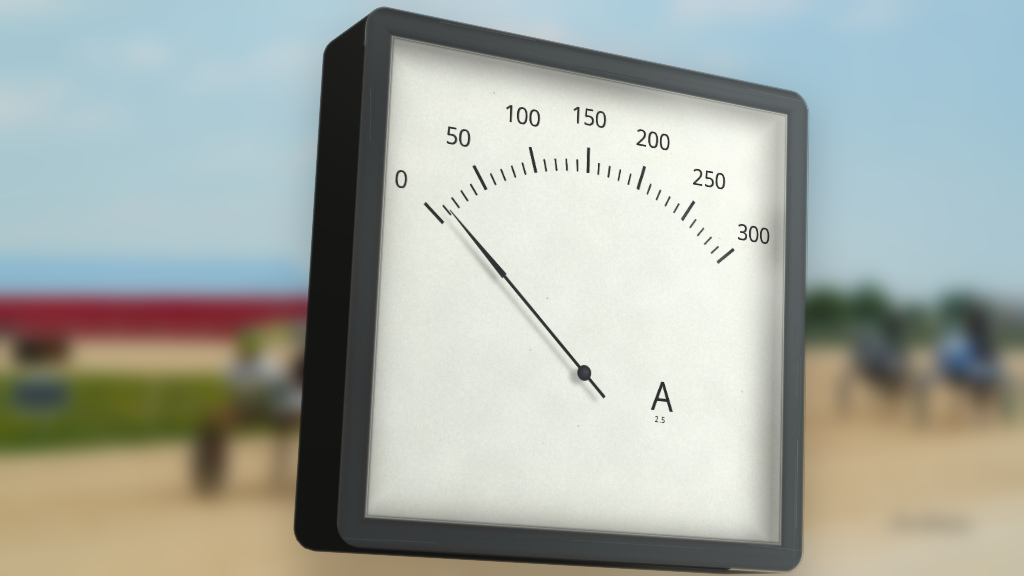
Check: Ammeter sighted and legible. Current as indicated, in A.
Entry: 10 A
